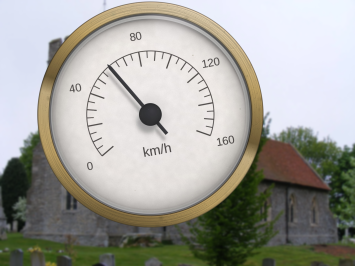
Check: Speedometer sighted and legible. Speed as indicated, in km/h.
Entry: 60 km/h
